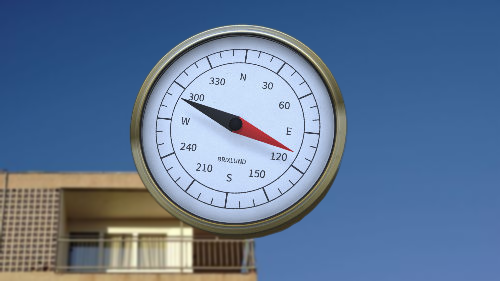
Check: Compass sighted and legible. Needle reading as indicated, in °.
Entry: 110 °
